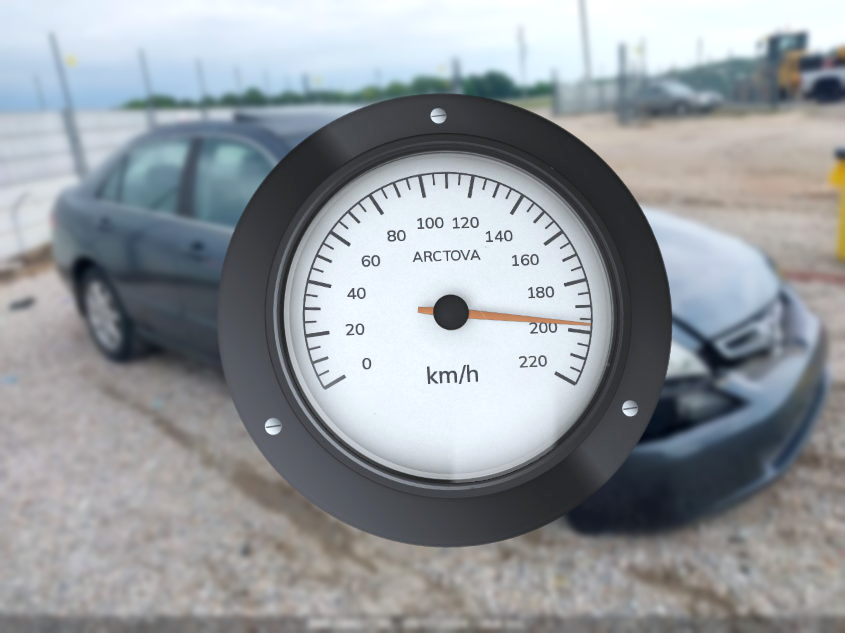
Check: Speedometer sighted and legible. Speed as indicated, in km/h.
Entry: 197.5 km/h
